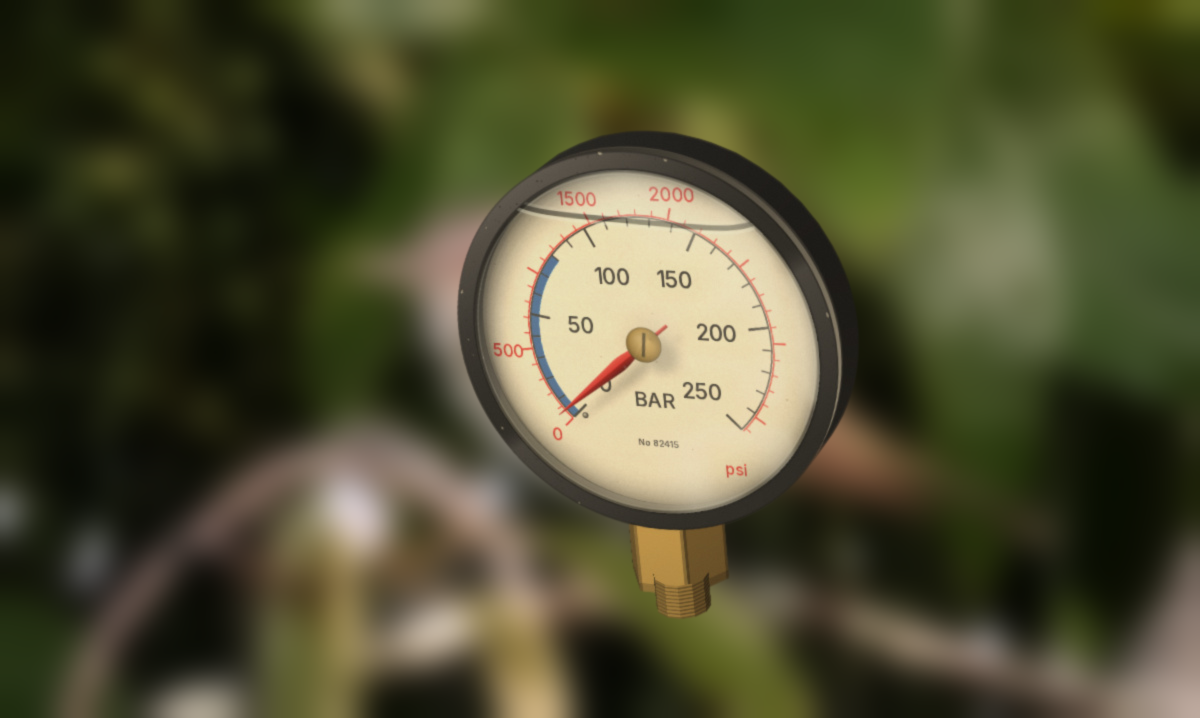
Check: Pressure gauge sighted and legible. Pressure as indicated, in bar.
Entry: 5 bar
